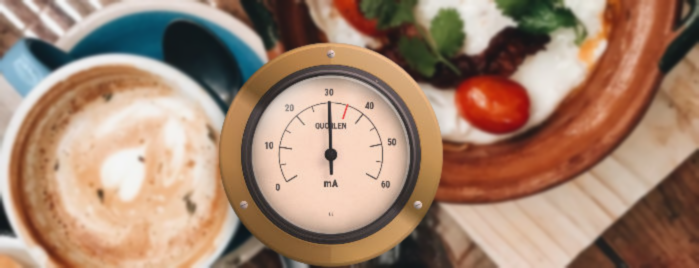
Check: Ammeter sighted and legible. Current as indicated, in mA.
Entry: 30 mA
